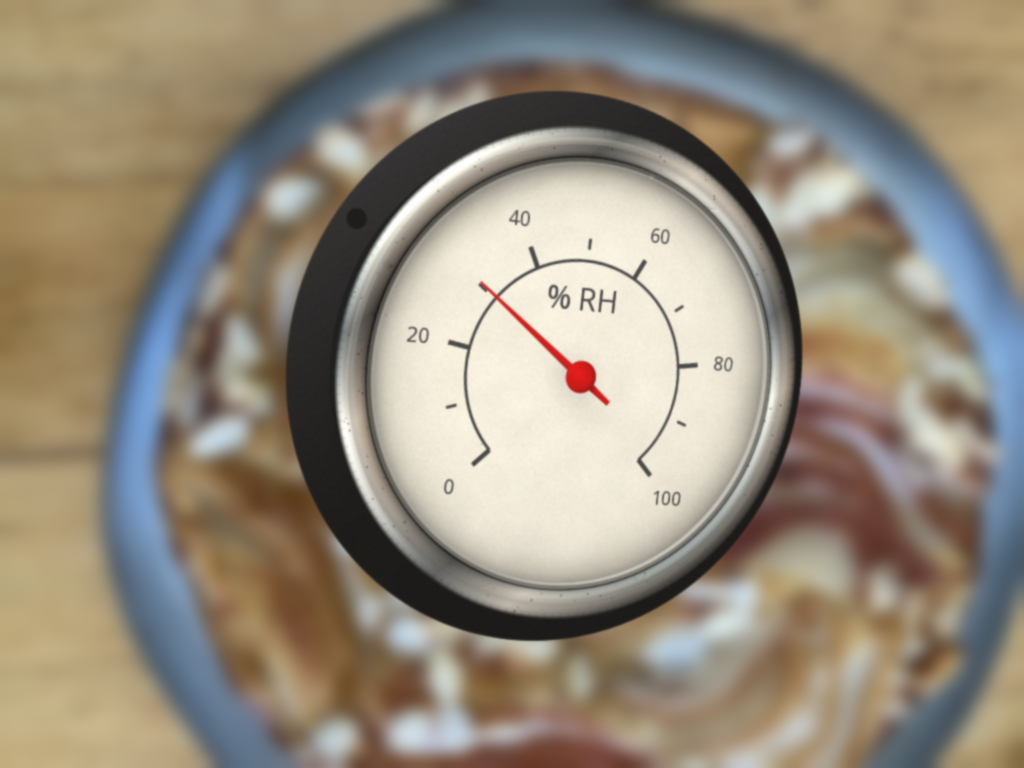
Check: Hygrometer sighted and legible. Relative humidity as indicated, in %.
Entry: 30 %
